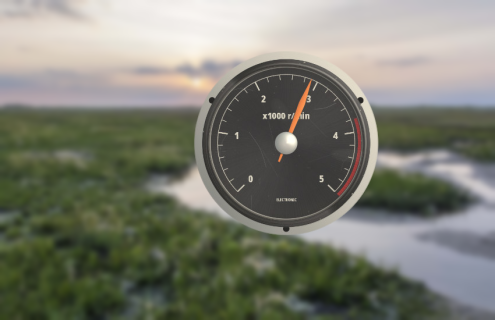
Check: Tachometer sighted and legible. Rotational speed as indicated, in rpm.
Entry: 2900 rpm
